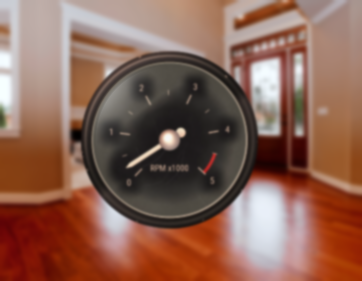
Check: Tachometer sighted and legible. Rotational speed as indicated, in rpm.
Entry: 250 rpm
